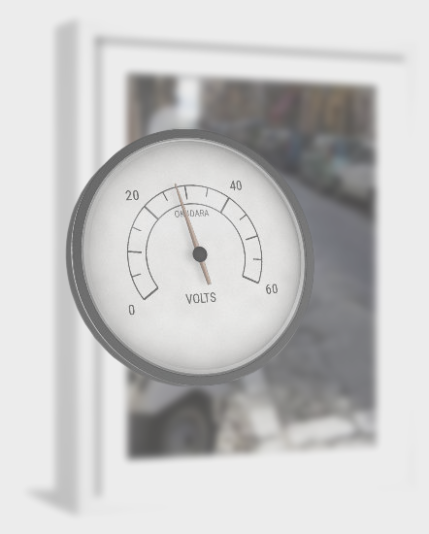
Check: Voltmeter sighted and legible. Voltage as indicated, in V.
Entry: 27.5 V
